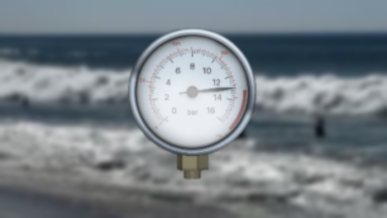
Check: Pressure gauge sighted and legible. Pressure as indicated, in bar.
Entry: 13 bar
